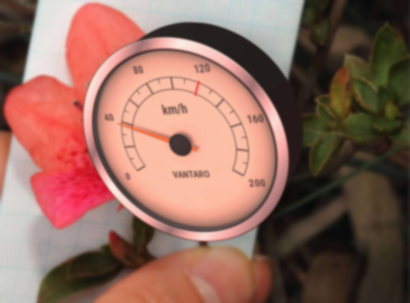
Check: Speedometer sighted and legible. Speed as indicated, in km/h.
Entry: 40 km/h
